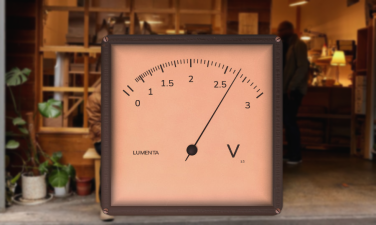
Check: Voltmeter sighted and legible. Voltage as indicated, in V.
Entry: 2.65 V
